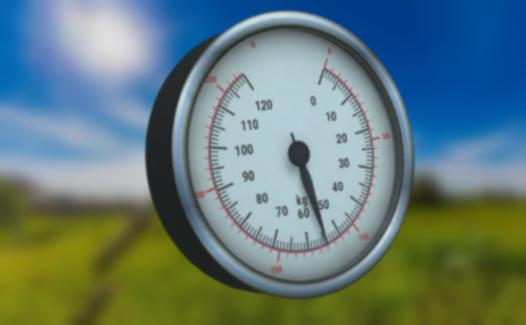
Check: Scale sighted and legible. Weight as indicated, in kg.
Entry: 55 kg
